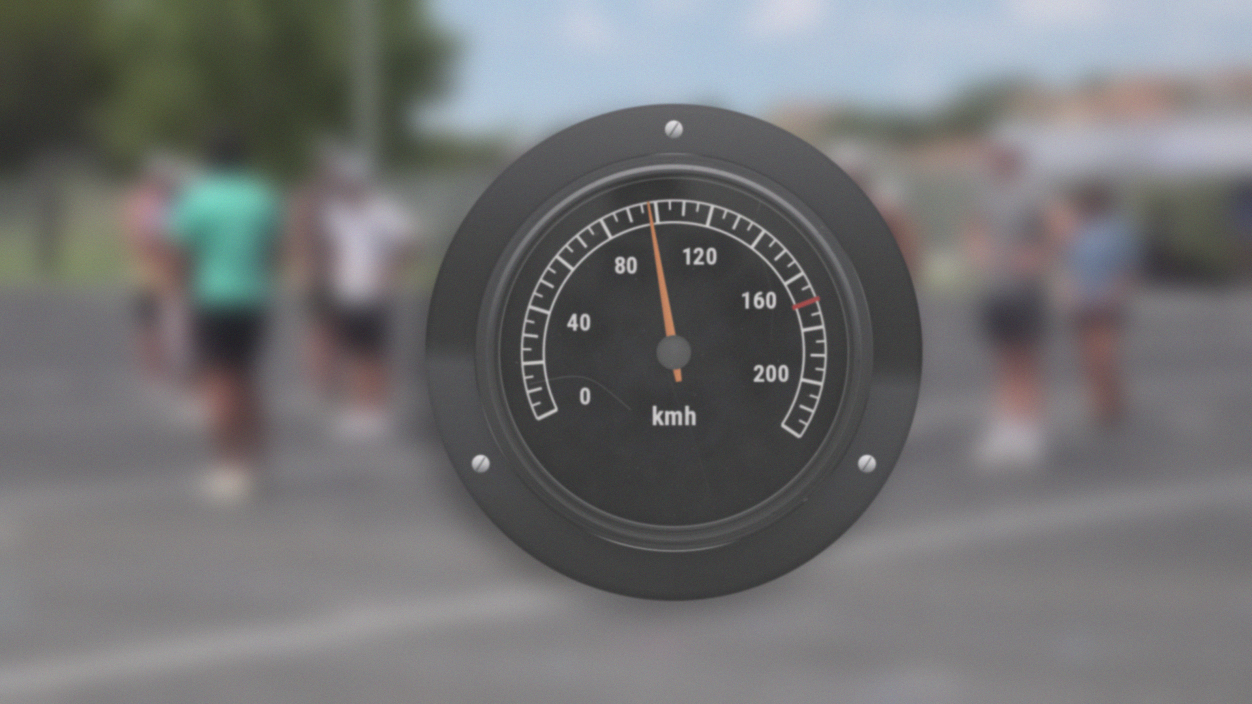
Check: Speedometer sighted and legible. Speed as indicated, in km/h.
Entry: 97.5 km/h
